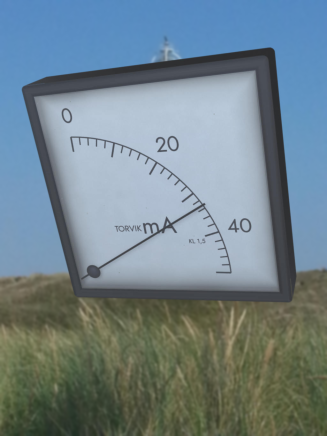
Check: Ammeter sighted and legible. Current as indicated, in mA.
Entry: 33 mA
